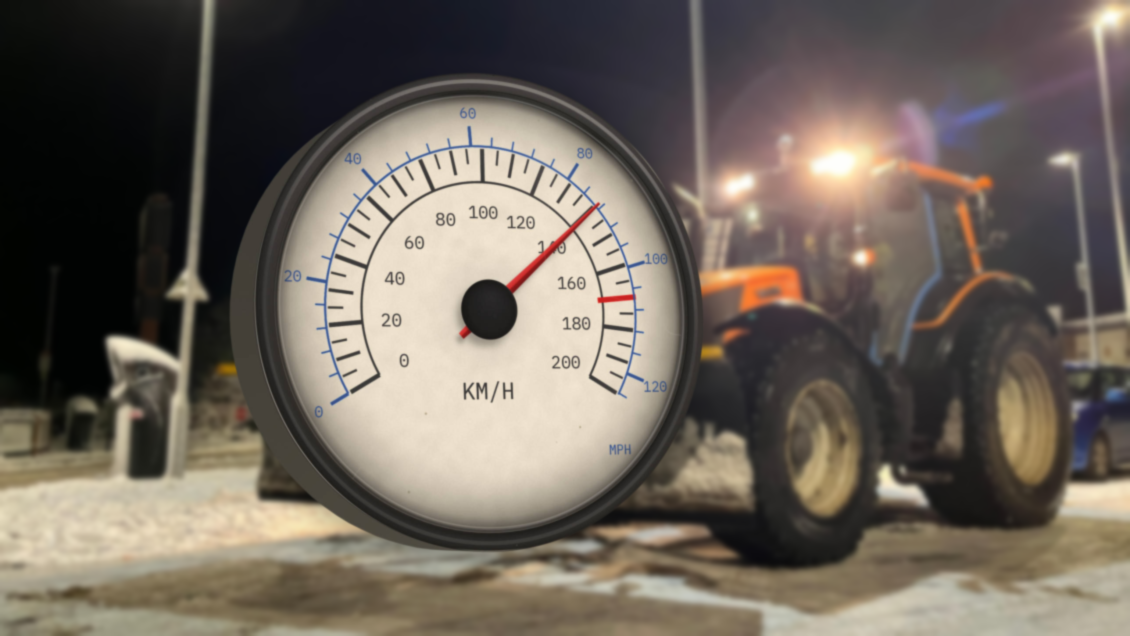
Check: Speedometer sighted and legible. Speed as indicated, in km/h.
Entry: 140 km/h
